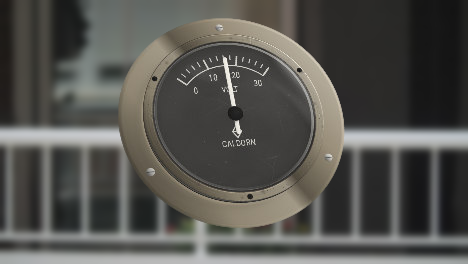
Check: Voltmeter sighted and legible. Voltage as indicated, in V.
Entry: 16 V
